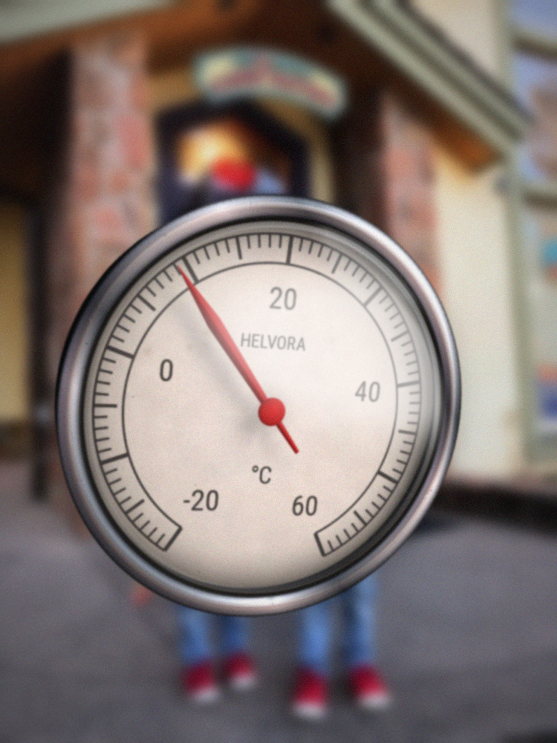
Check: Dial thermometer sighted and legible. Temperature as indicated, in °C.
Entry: 9 °C
